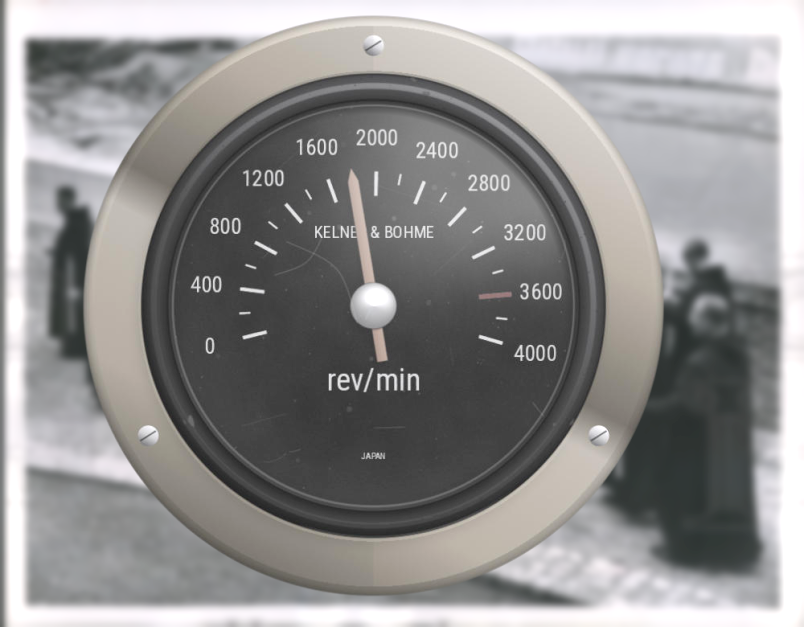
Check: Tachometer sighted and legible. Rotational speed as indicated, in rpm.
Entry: 1800 rpm
